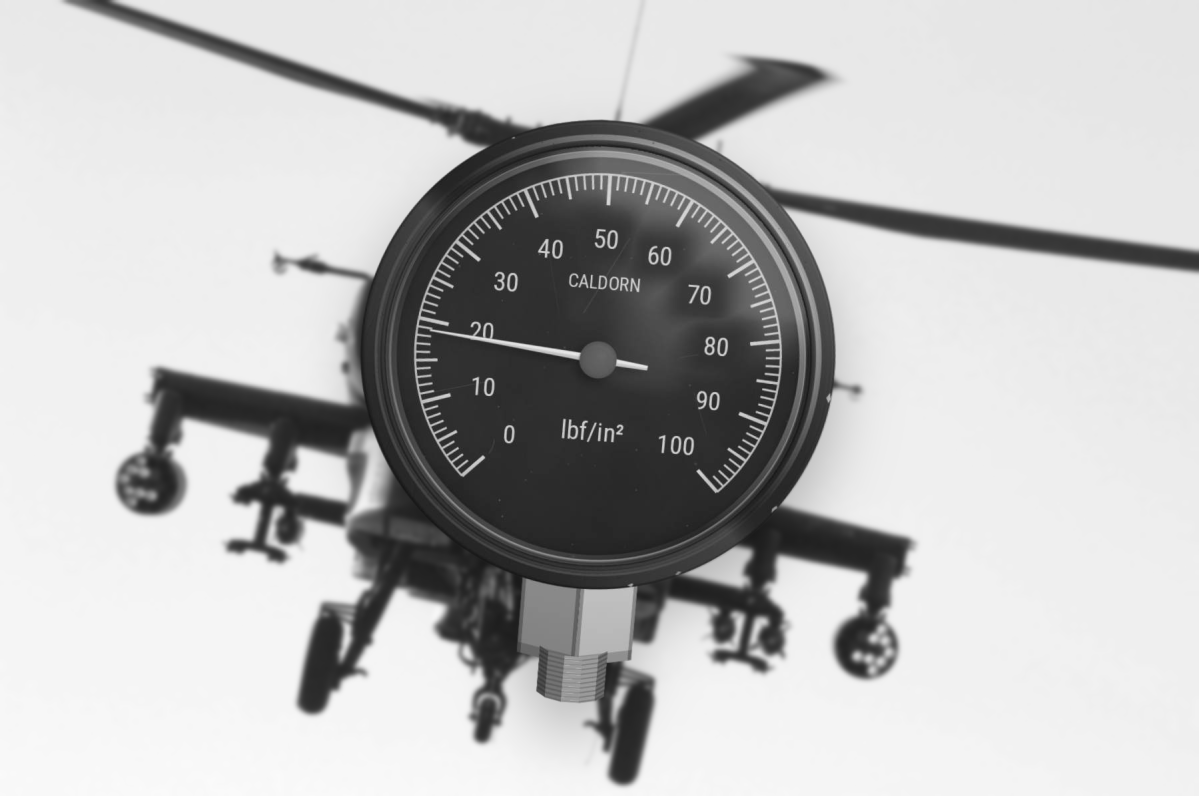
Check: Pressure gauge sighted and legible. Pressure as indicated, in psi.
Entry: 19 psi
